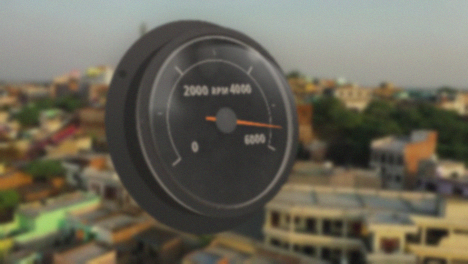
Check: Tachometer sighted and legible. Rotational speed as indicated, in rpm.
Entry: 5500 rpm
